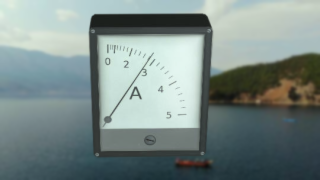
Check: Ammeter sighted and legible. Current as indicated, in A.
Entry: 2.8 A
